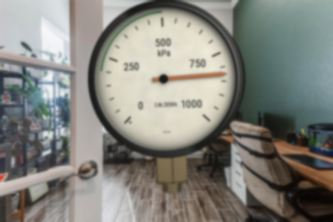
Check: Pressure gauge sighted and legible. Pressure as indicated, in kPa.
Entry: 825 kPa
